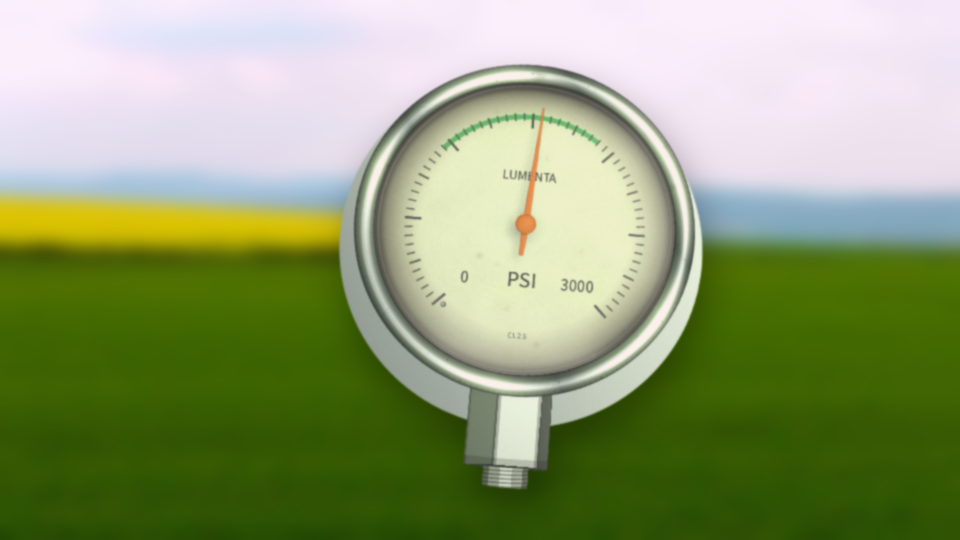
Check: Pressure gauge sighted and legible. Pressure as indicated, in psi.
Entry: 1550 psi
